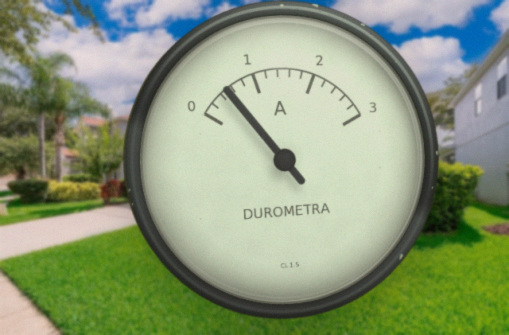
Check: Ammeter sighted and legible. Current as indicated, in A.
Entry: 0.5 A
